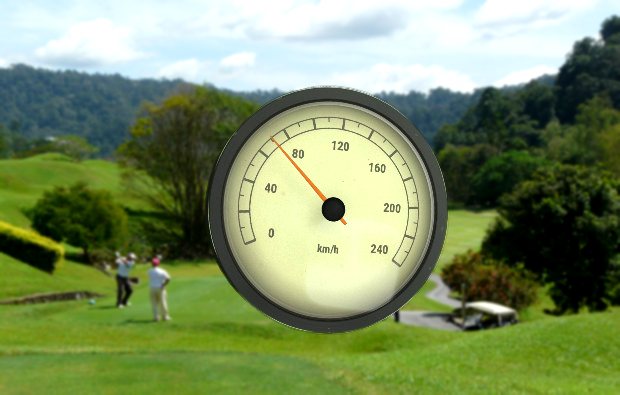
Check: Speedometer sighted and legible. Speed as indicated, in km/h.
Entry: 70 km/h
